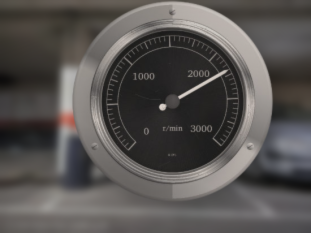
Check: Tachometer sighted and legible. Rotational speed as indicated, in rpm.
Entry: 2200 rpm
